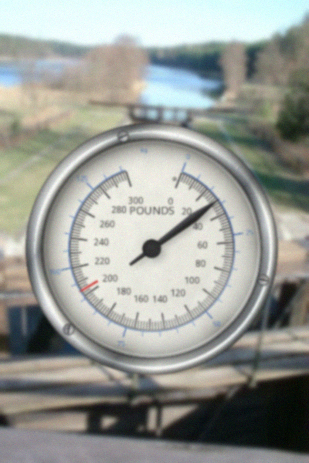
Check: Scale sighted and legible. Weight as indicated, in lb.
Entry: 30 lb
